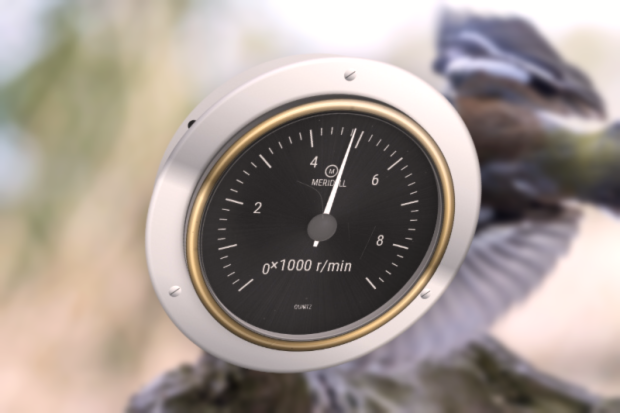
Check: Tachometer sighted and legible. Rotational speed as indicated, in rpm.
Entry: 4800 rpm
